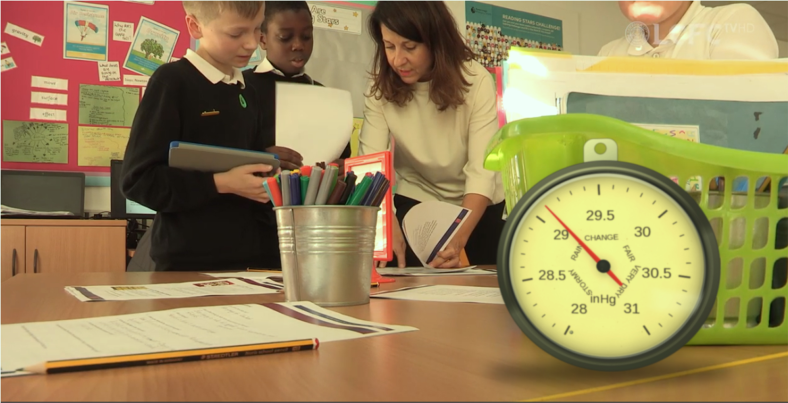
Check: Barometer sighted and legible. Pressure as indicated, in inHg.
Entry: 29.1 inHg
